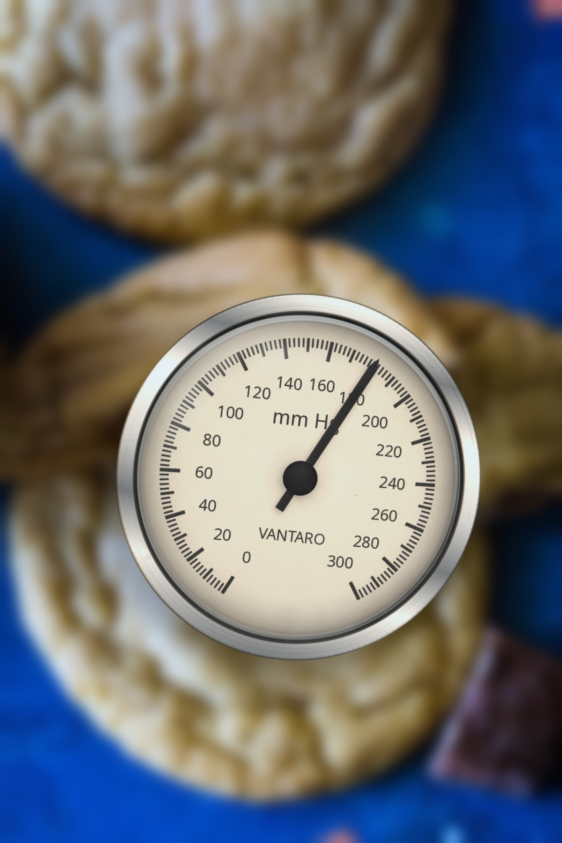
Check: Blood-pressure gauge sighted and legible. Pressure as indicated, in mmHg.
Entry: 180 mmHg
